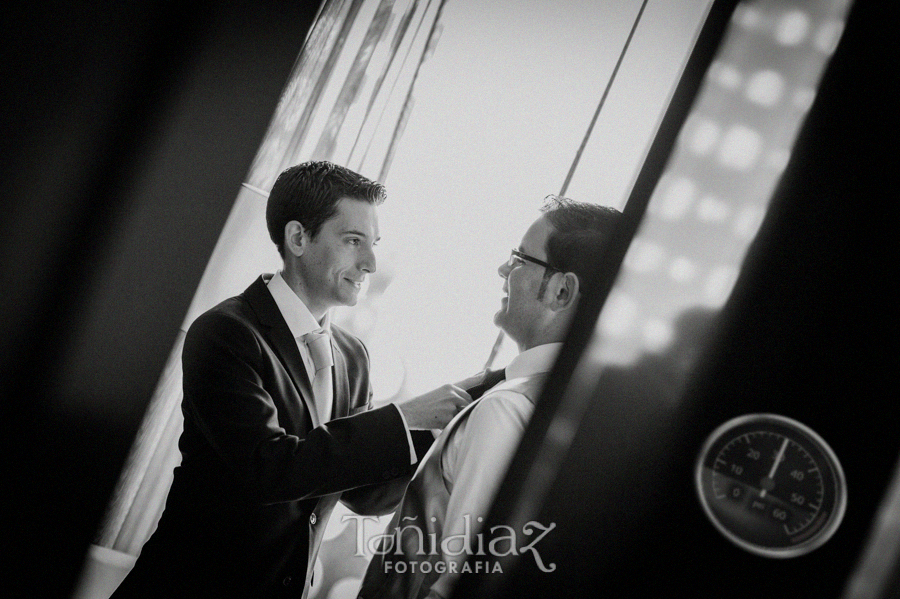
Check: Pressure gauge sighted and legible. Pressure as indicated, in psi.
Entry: 30 psi
